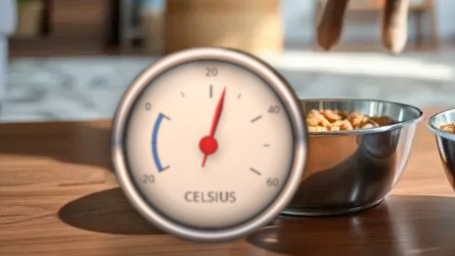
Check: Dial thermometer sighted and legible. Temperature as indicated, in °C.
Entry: 25 °C
